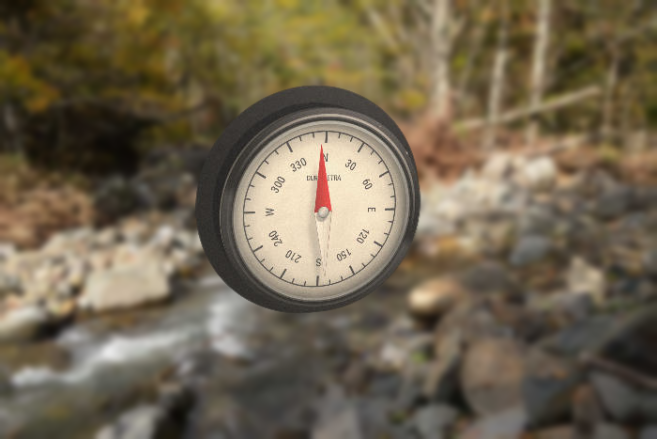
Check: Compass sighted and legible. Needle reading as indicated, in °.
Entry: 355 °
